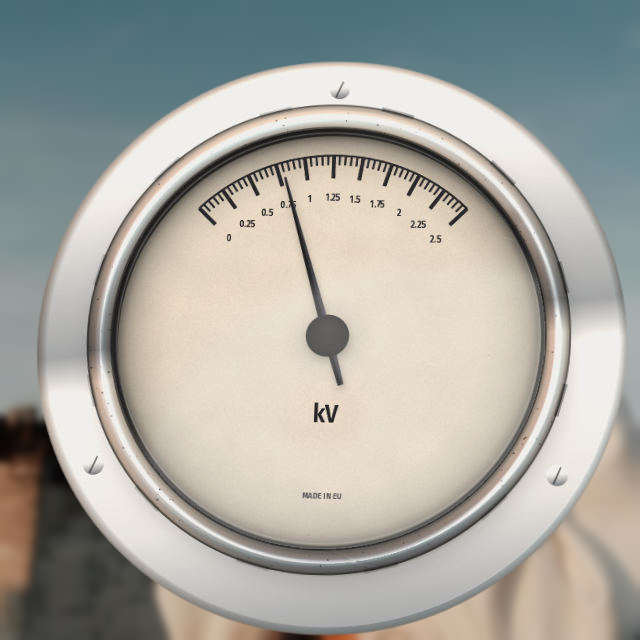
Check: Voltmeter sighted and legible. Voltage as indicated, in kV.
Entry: 0.8 kV
